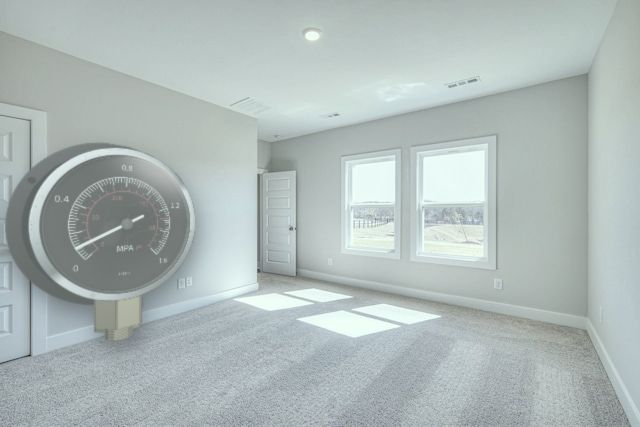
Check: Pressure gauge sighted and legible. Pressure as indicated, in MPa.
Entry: 0.1 MPa
